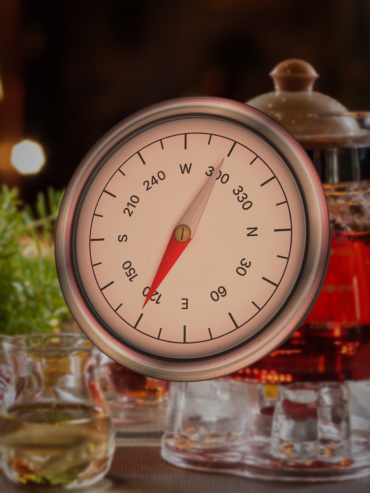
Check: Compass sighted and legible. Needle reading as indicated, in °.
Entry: 120 °
